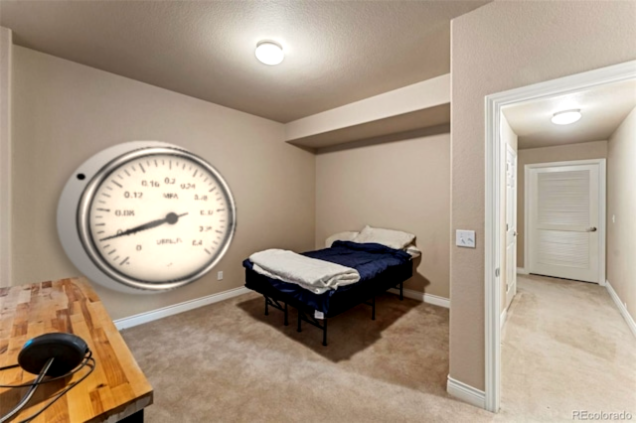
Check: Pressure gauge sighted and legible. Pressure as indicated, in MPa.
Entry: 0.04 MPa
